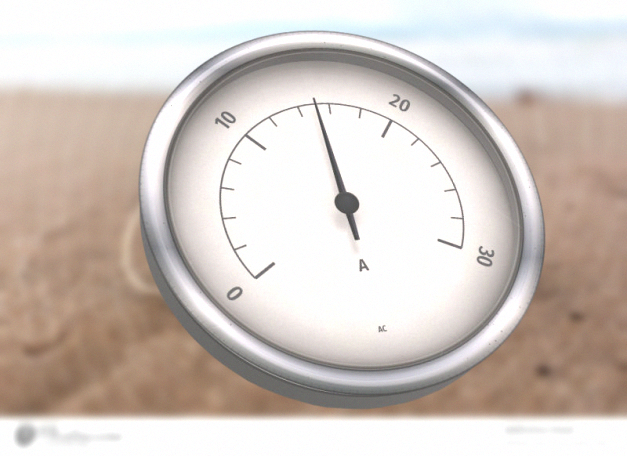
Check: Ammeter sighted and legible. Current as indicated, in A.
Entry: 15 A
